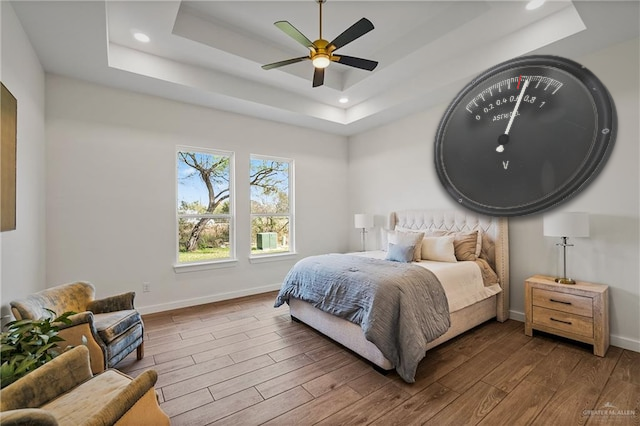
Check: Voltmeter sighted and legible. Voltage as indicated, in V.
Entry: 0.7 V
